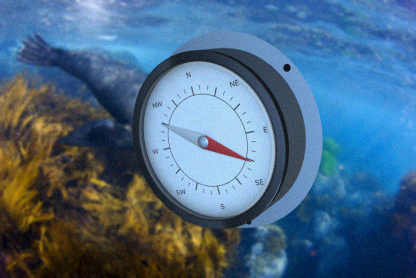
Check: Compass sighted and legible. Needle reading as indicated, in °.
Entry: 120 °
